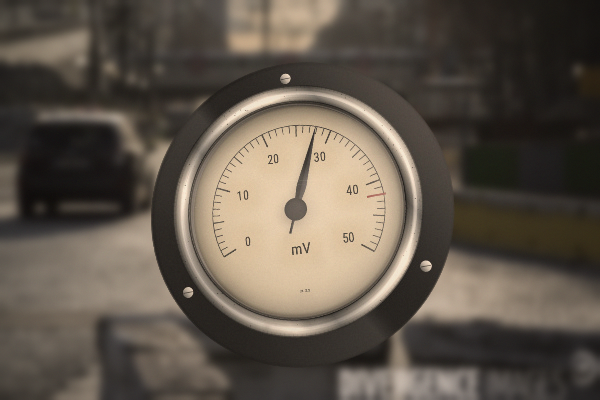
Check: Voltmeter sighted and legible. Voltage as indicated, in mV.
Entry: 28 mV
